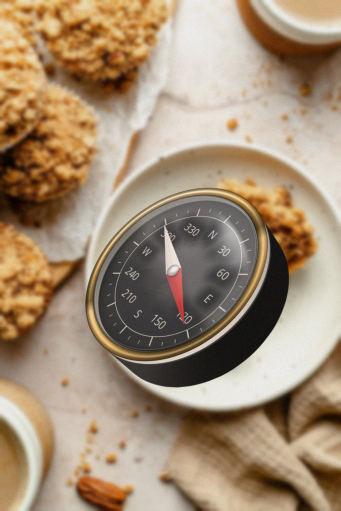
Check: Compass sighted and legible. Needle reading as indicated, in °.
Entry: 120 °
